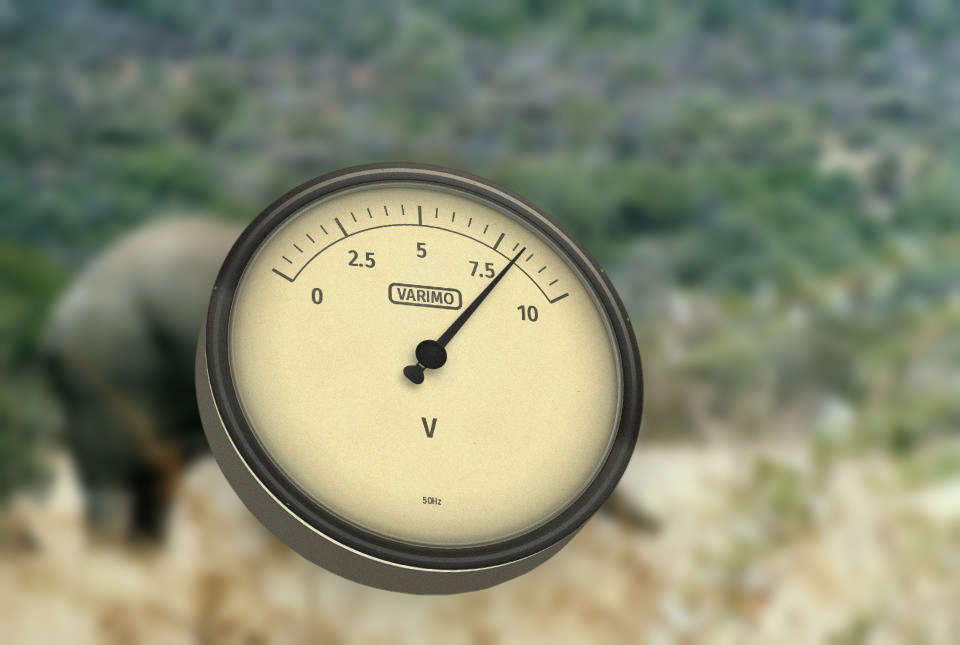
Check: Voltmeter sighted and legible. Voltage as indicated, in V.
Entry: 8.25 V
